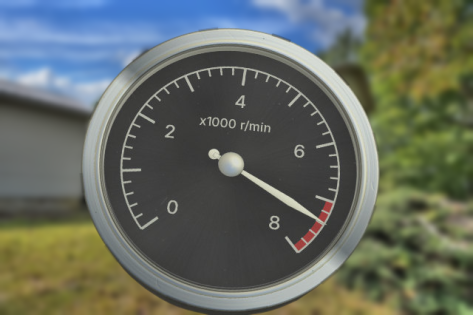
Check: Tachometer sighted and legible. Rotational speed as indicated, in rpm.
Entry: 7400 rpm
